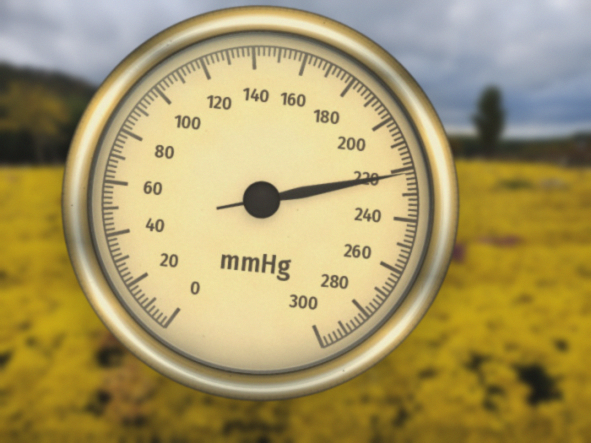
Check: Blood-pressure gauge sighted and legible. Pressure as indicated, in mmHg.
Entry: 222 mmHg
